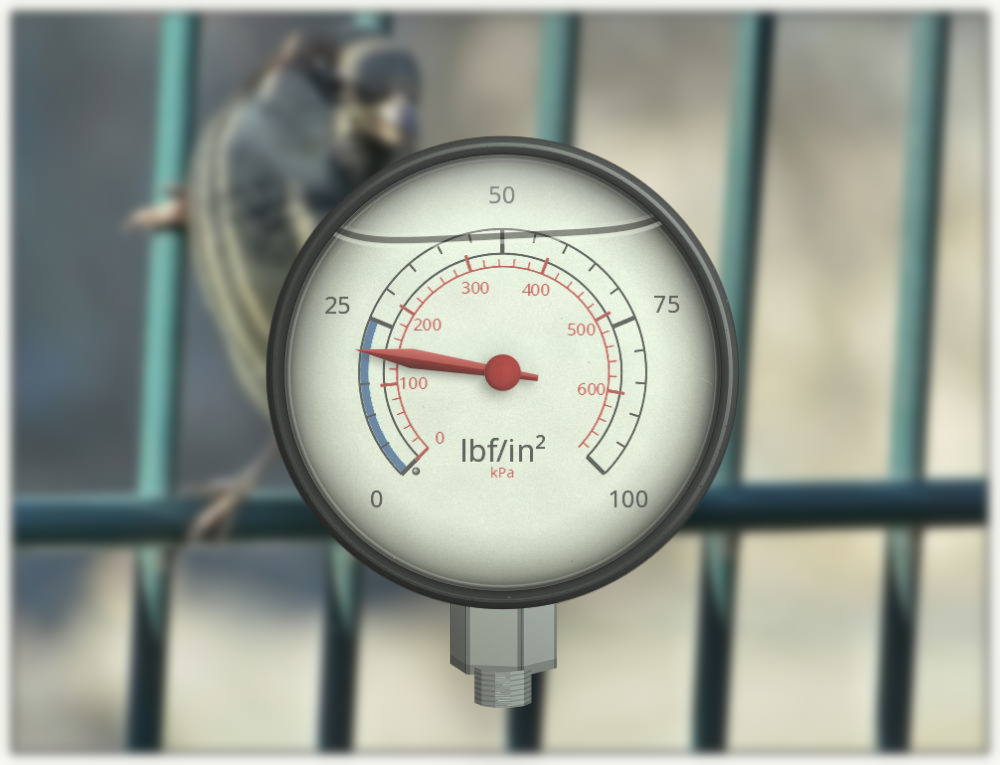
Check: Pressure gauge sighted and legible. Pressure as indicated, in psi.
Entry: 20 psi
